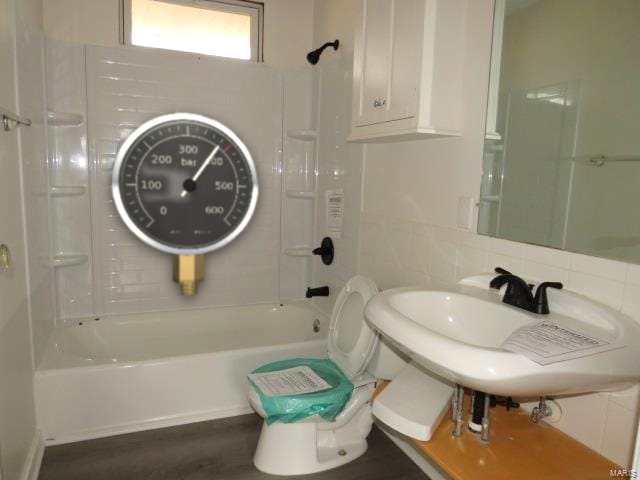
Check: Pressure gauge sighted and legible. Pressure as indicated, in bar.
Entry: 380 bar
